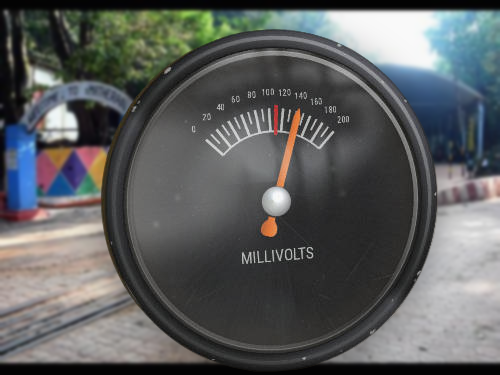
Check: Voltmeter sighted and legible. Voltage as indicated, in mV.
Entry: 140 mV
